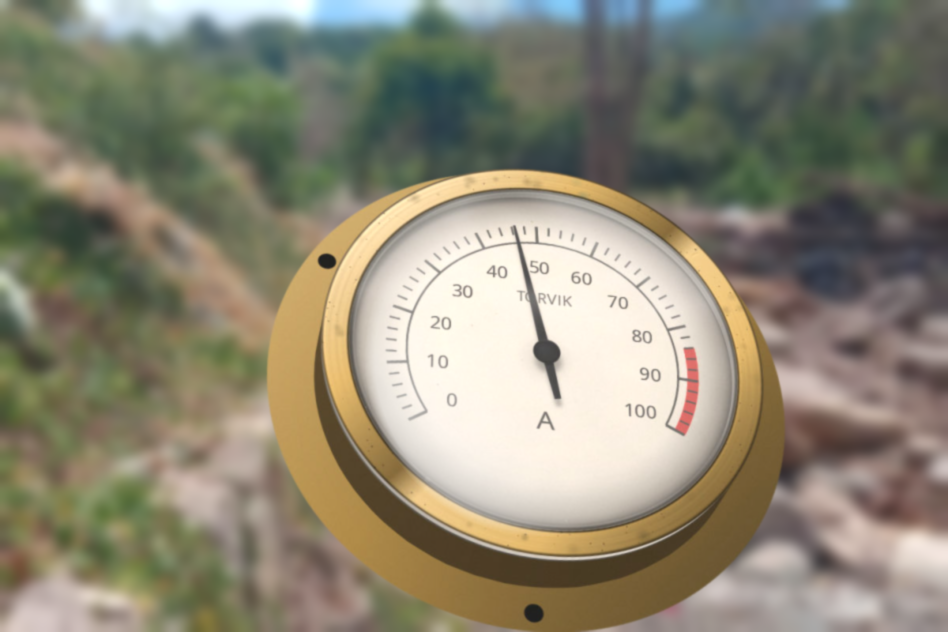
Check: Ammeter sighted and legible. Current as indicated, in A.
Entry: 46 A
